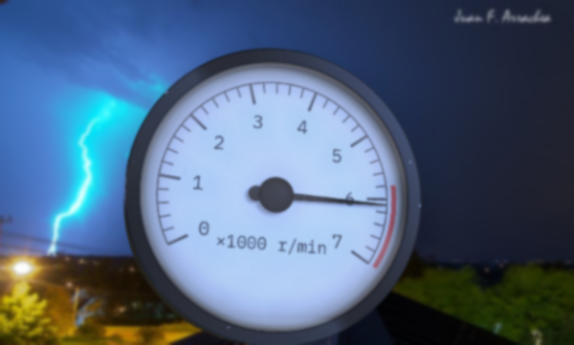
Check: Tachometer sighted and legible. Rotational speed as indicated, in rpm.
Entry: 6100 rpm
